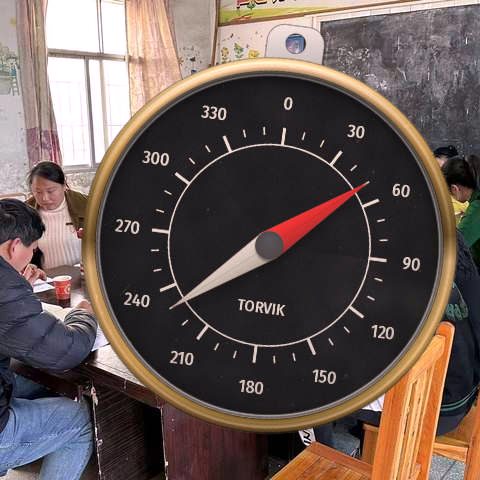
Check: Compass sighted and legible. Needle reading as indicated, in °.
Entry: 50 °
